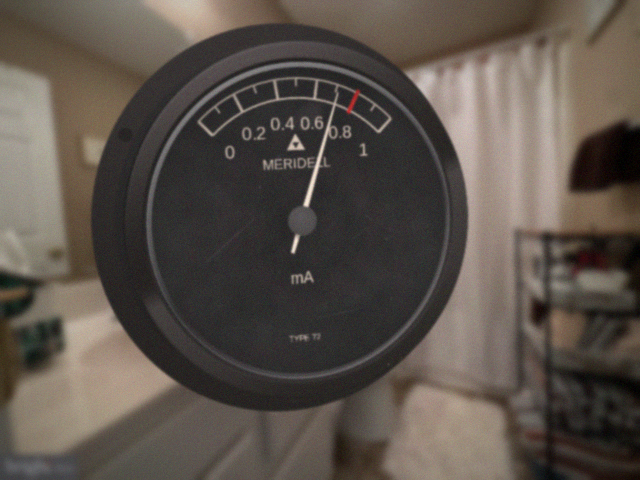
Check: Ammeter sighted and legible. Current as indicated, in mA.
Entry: 0.7 mA
